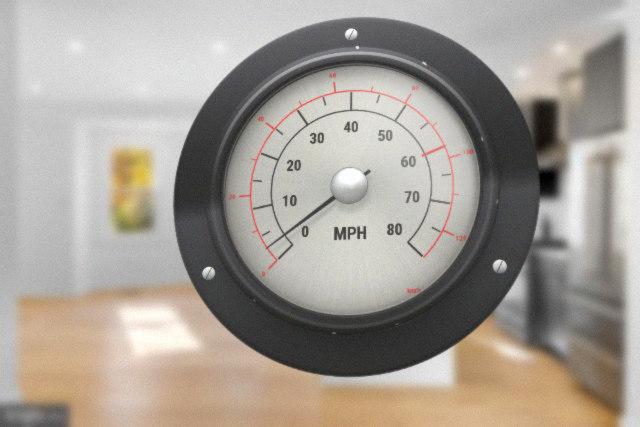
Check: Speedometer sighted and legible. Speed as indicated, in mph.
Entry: 2.5 mph
